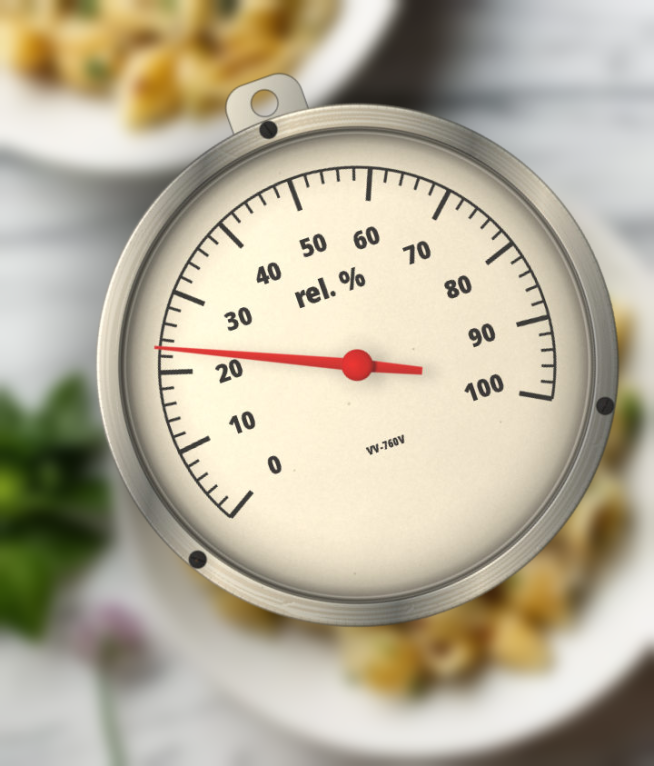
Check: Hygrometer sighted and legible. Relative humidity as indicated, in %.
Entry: 23 %
